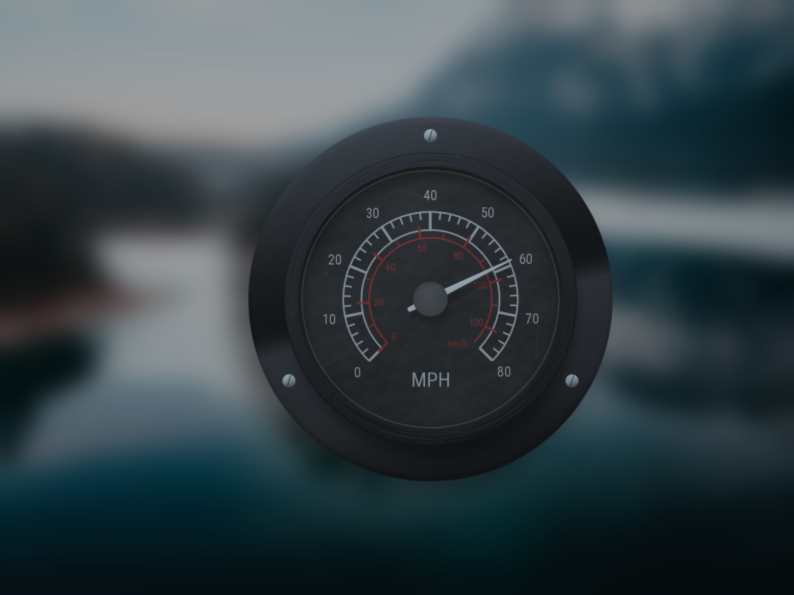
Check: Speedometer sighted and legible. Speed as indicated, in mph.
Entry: 59 mph
